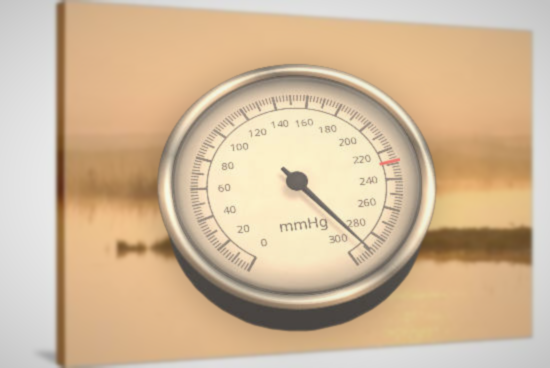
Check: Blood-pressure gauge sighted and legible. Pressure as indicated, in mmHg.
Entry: 290 mmHg
